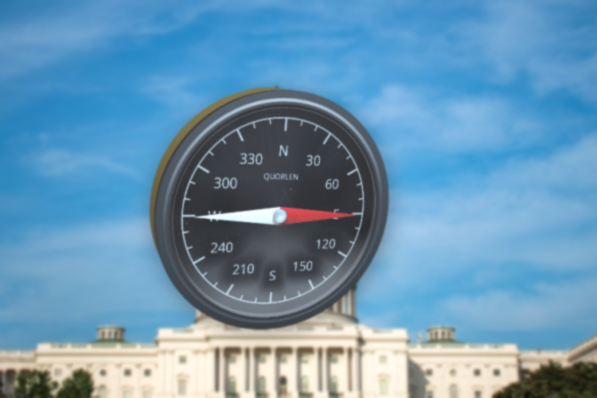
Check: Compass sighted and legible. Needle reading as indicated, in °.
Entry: 90 °
